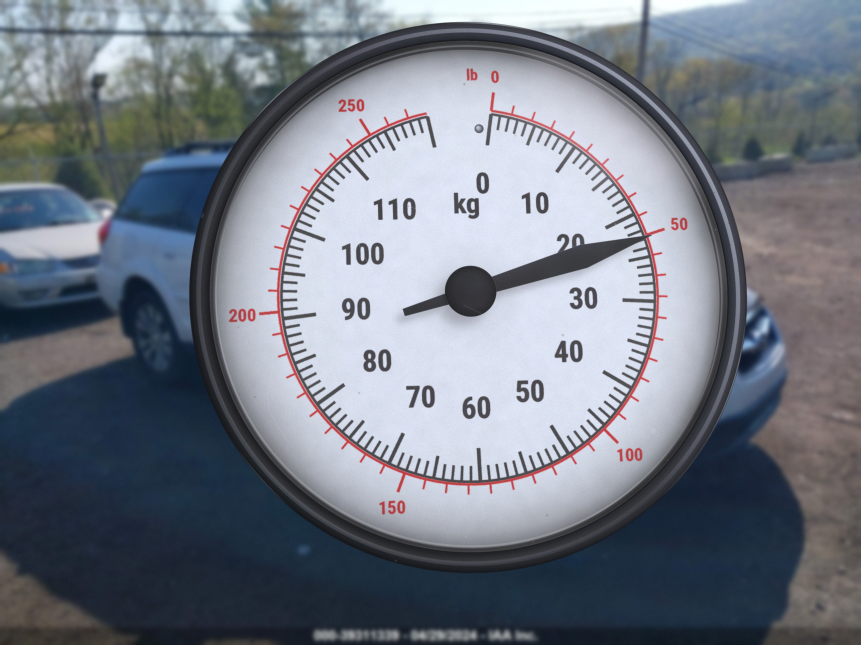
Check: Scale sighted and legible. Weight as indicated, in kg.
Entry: 23 kg
